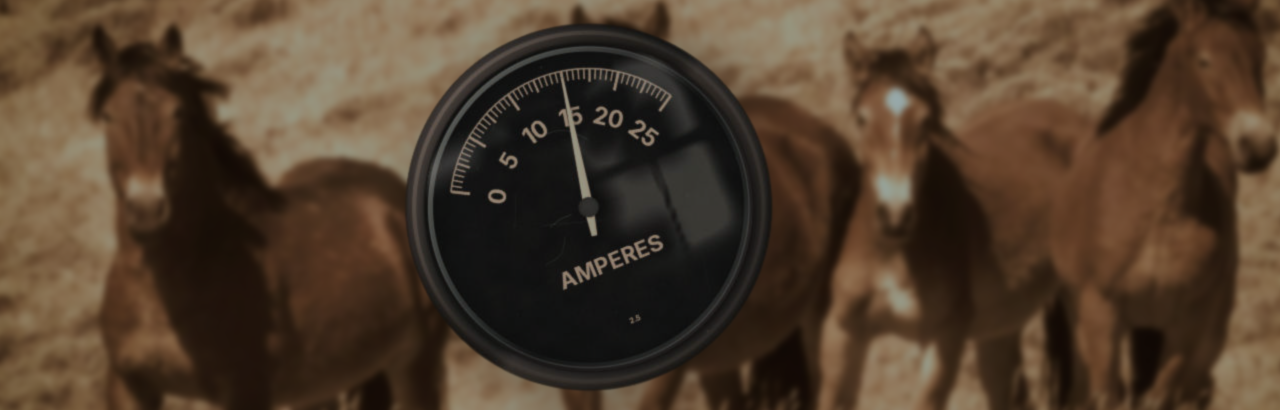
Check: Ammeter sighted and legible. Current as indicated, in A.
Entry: 15 A
